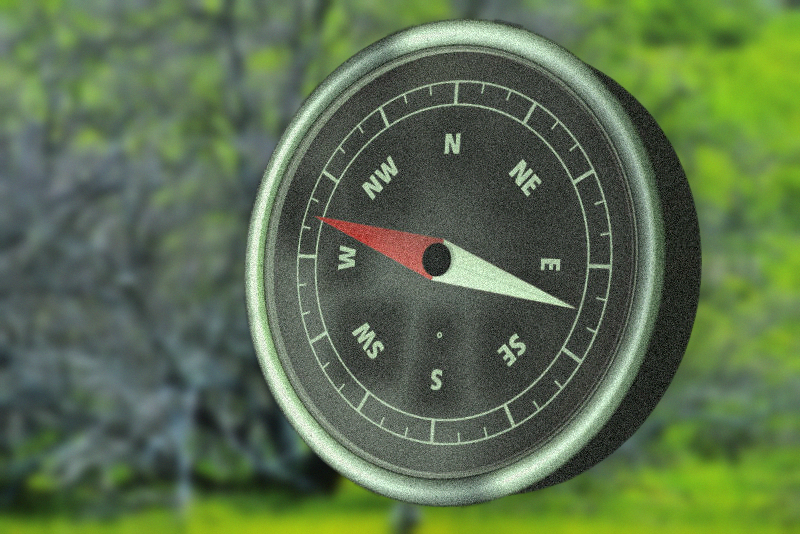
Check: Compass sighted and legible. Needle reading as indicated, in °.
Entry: 285 °
